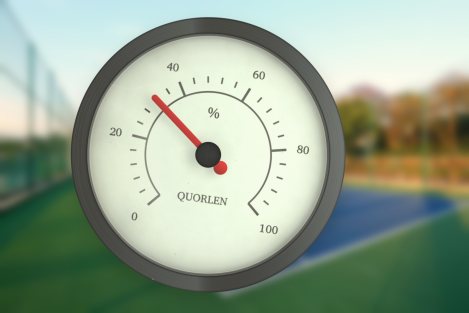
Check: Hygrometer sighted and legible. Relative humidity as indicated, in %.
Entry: 32 %
